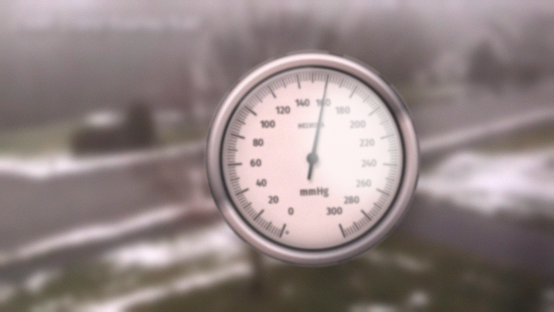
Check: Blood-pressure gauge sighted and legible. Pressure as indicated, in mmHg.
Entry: 160 mmHg
